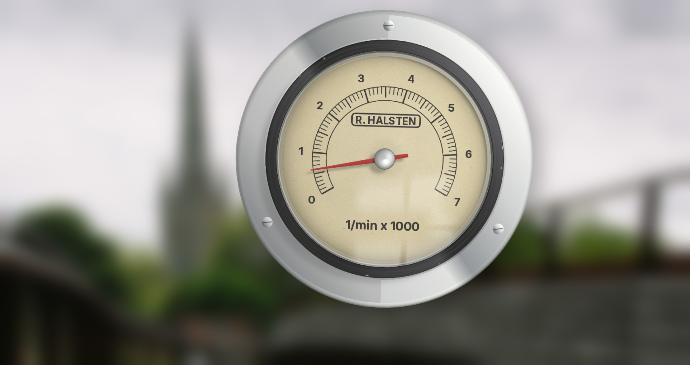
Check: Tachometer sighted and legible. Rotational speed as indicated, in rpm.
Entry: 600 rpm
